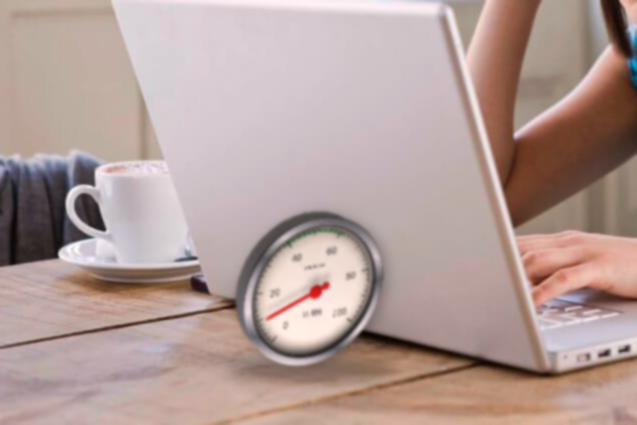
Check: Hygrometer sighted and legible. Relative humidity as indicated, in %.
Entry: 10 %
